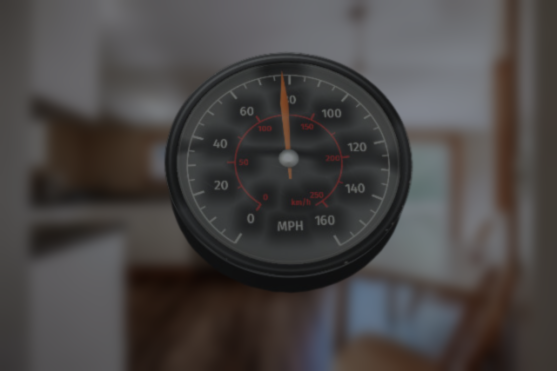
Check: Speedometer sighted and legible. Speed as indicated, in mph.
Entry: 77.5 mph
